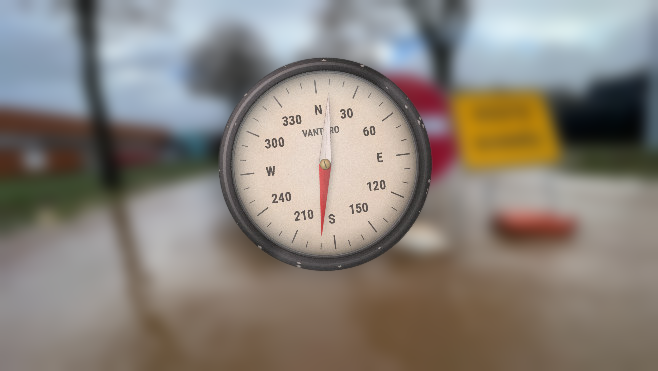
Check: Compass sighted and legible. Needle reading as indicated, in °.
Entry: 190 °
